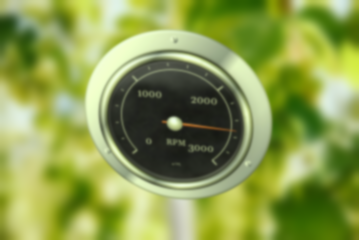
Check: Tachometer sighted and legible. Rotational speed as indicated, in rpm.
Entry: 2500 rpm
